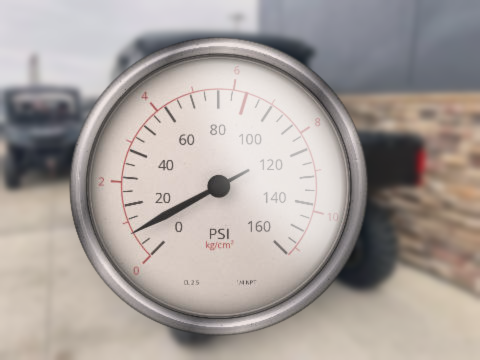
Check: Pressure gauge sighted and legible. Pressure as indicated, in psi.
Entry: 10 psi
